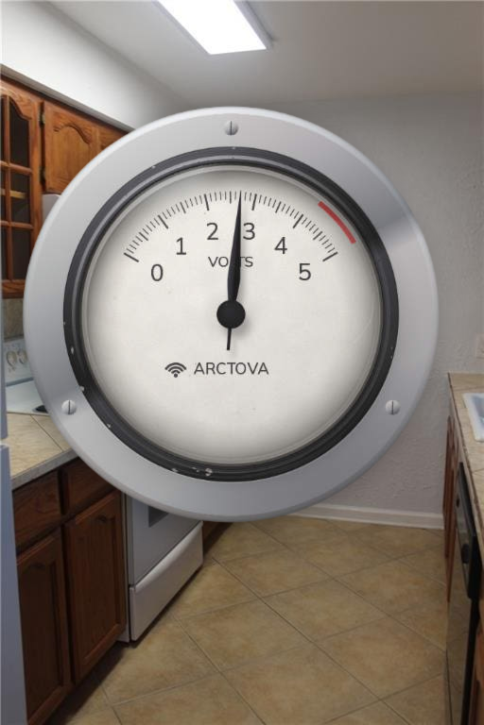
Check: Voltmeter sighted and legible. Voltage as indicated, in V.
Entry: 2.7 V
